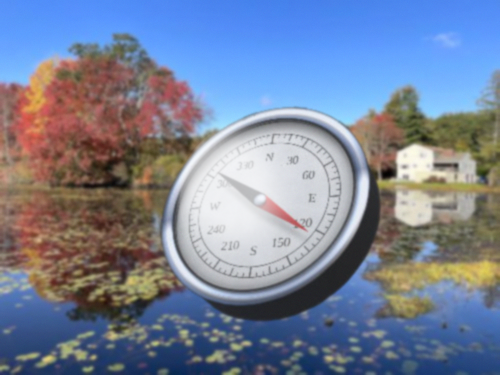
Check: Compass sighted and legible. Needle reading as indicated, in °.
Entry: 125 °
